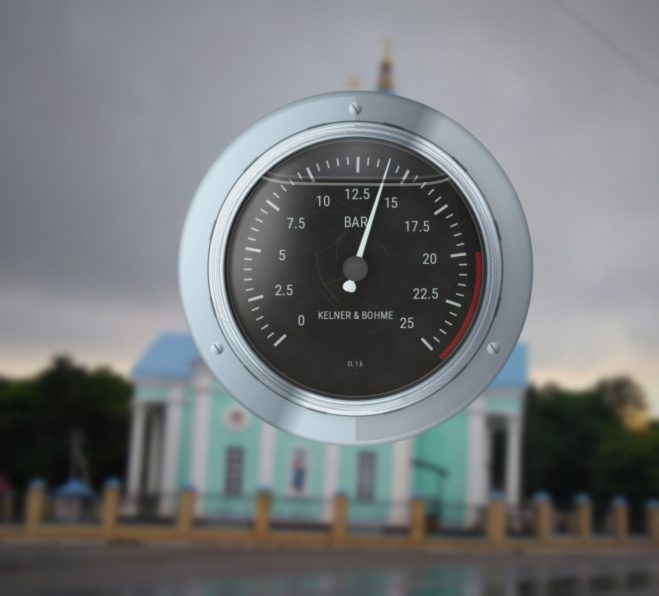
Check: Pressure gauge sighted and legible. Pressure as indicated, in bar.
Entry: 14 bar
